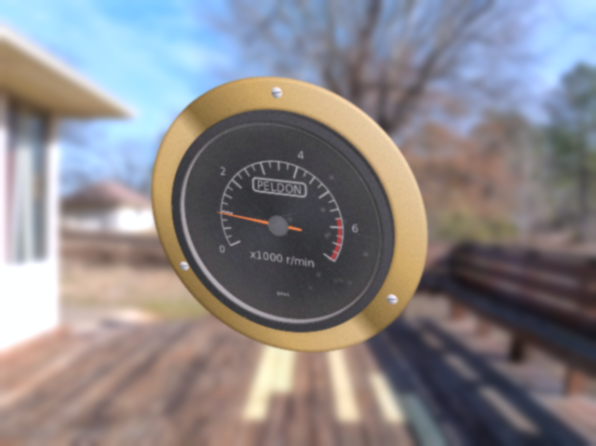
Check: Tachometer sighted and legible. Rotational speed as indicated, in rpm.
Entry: 1000 rpm
